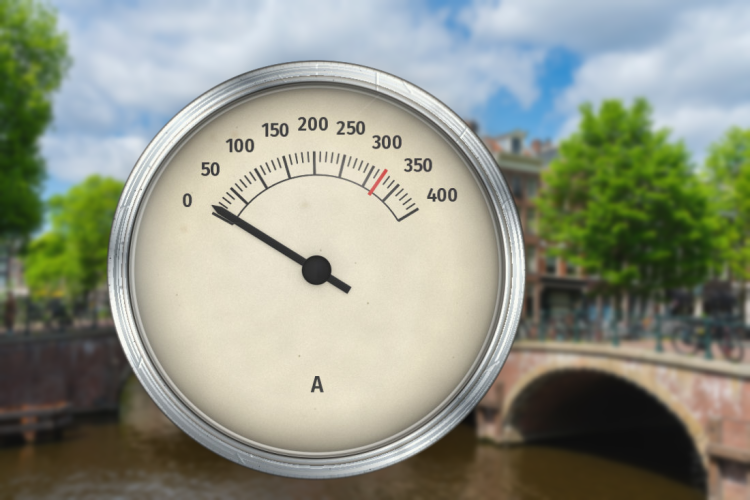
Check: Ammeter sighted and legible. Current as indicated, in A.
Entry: 10 A
